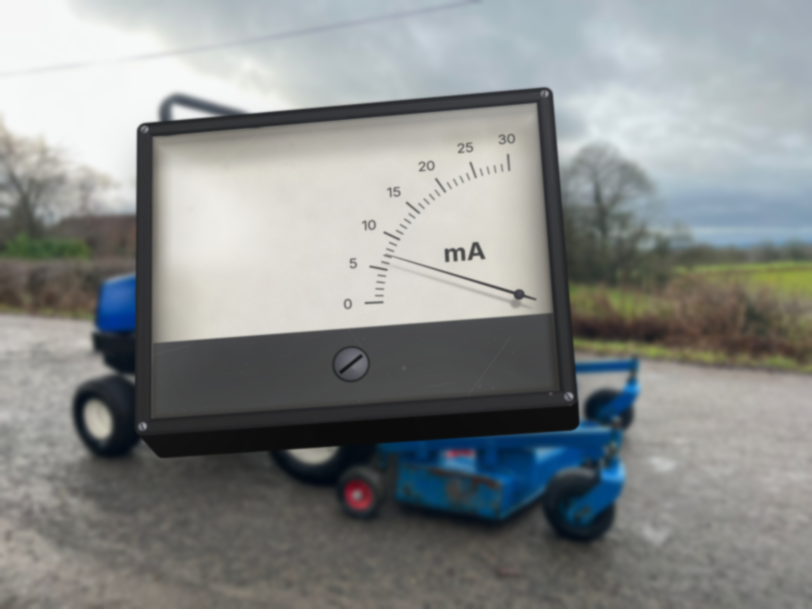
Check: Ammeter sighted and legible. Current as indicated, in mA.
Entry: 7 mA
